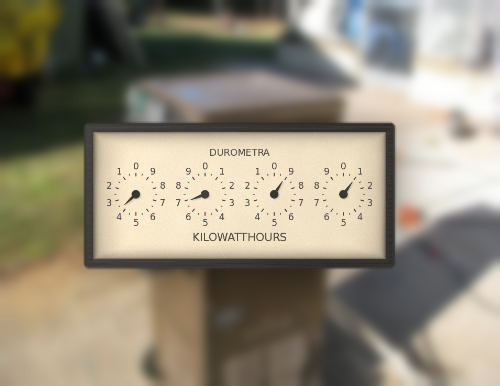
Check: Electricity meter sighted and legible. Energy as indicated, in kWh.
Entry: 3691 kWh
